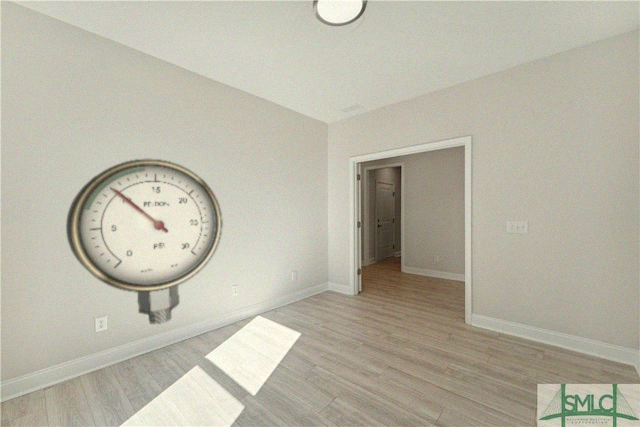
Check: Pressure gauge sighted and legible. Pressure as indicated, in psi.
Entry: 10 psi
